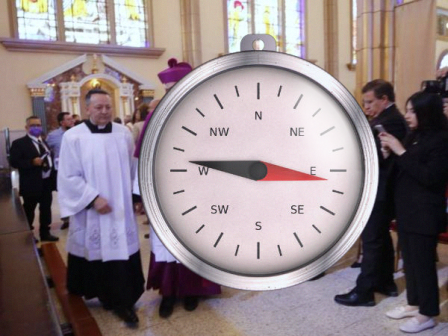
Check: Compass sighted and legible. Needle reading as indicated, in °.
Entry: 97.5 °
